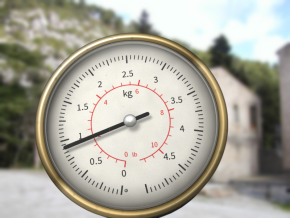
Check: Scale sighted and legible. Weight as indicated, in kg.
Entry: 0.9 kg
